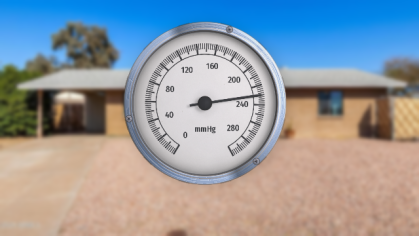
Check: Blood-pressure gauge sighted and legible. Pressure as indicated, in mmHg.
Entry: 230 mmHg
